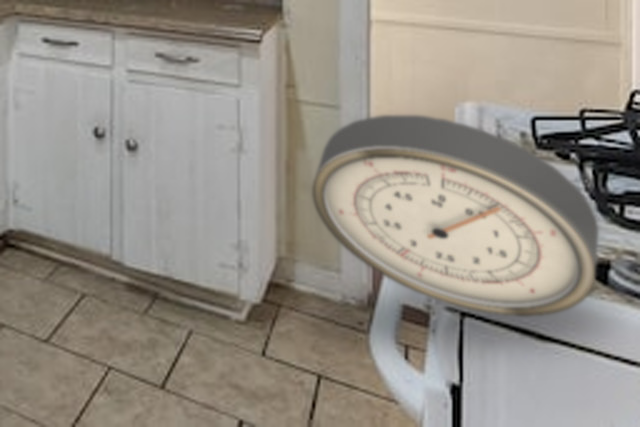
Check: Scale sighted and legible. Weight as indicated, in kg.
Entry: 0.5 kg
